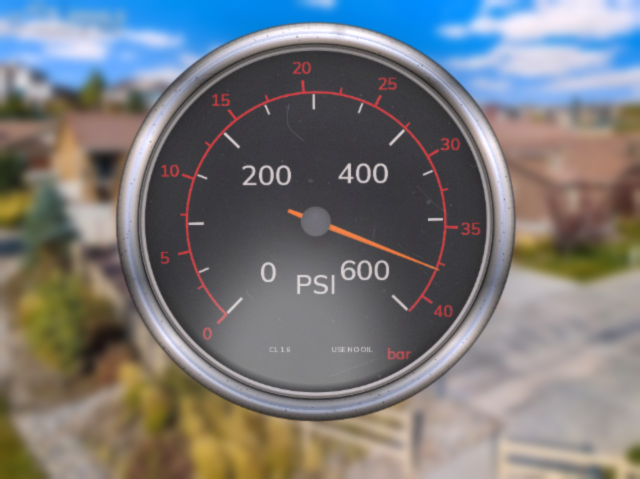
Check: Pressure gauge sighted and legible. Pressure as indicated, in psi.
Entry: 550 psi
